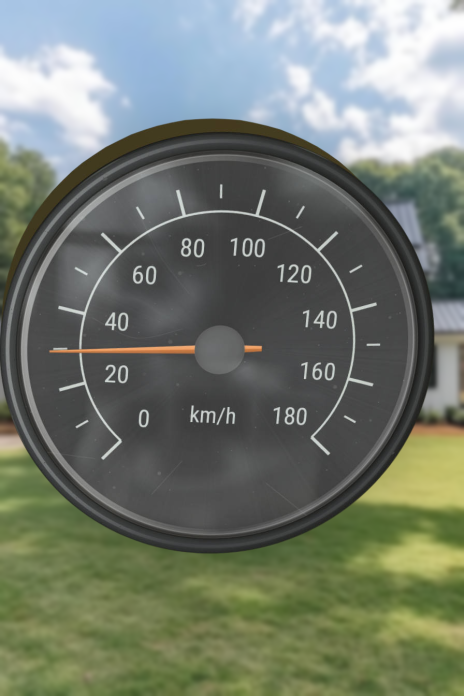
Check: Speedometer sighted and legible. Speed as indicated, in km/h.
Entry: 30 km/h
